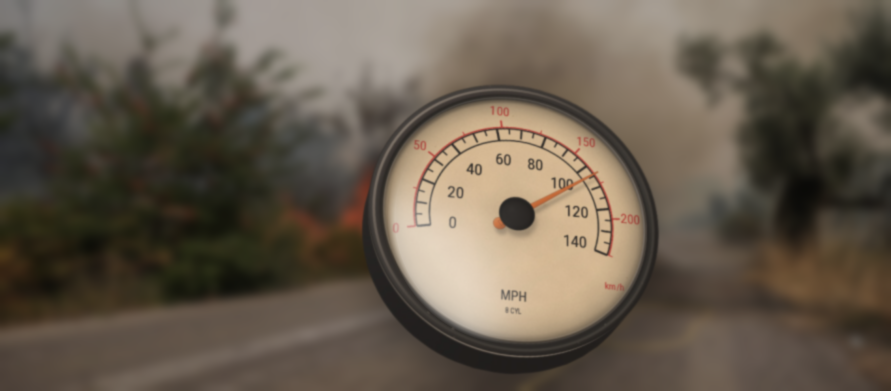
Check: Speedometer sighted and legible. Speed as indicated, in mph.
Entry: 105 mph
